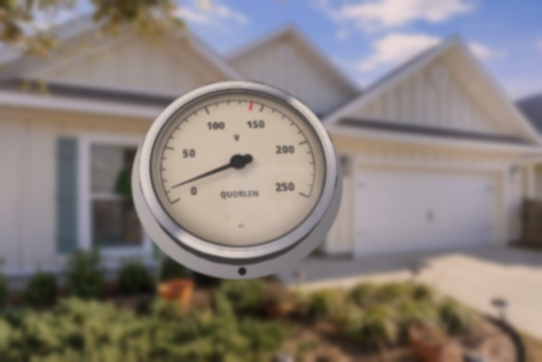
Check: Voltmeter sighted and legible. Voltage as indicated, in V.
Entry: 10 V
